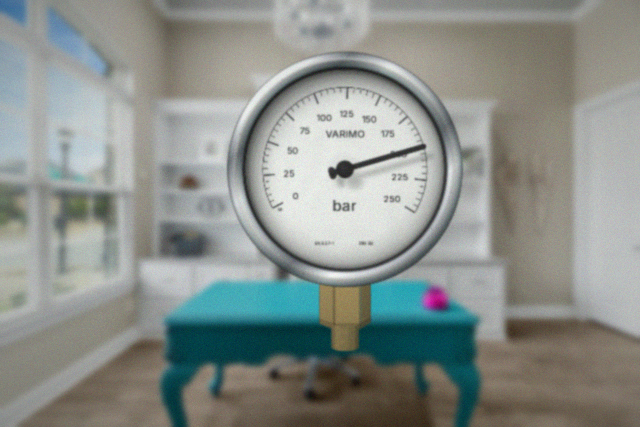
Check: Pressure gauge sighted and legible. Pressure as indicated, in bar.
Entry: 200 bar
